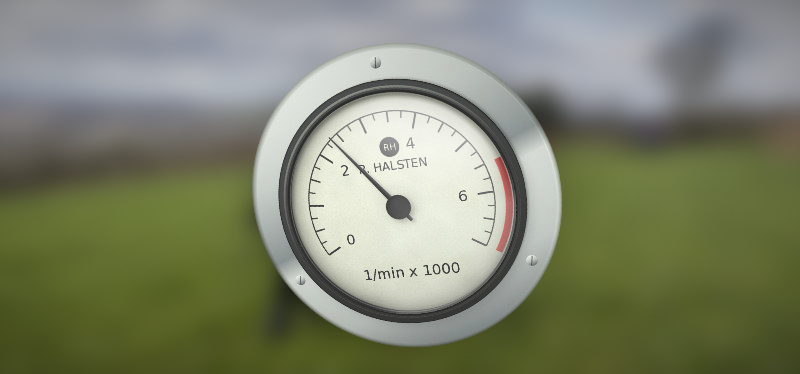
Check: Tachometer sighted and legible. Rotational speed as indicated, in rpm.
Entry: 2375 rpm
